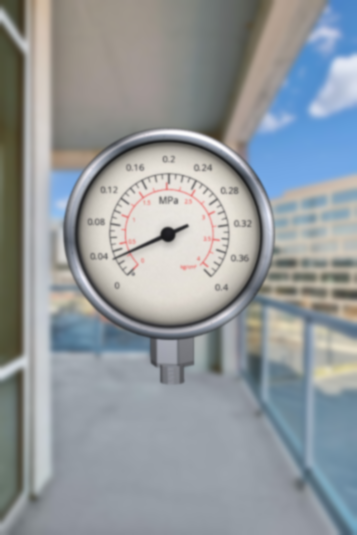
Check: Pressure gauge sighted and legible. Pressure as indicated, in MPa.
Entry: 0.03 MPa
